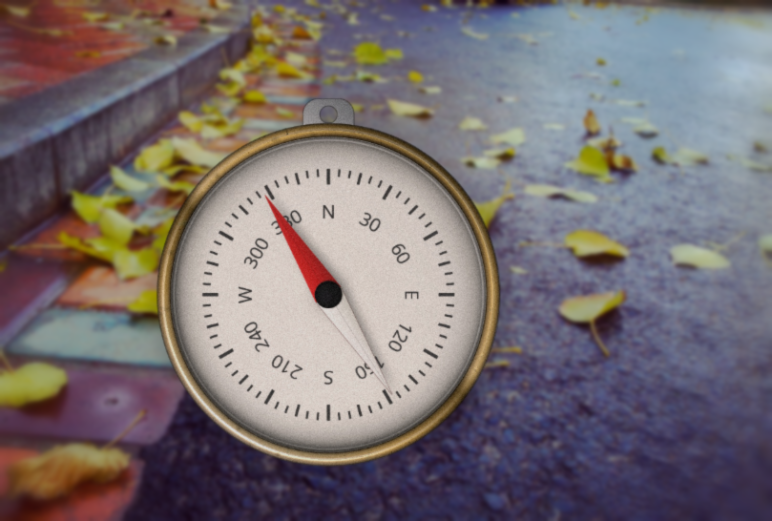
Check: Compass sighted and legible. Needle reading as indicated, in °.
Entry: 327.5 °
